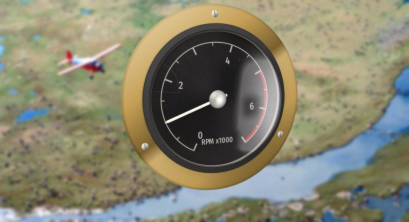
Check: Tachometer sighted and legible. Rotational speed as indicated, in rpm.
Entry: 1000 rpm
